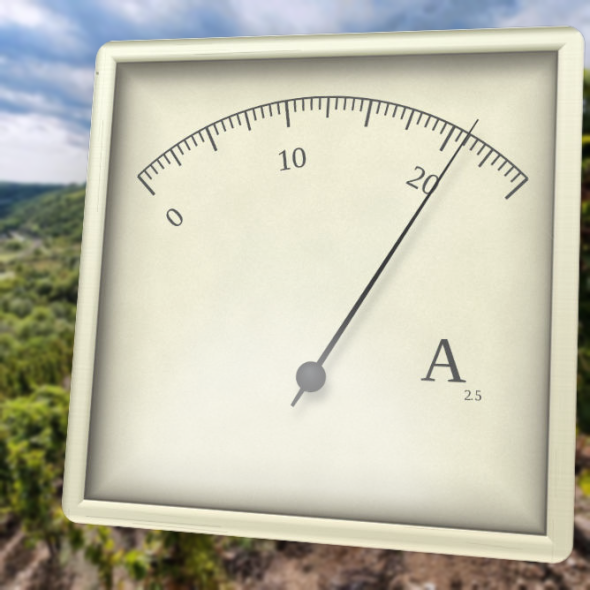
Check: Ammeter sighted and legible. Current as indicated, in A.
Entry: 21 A
